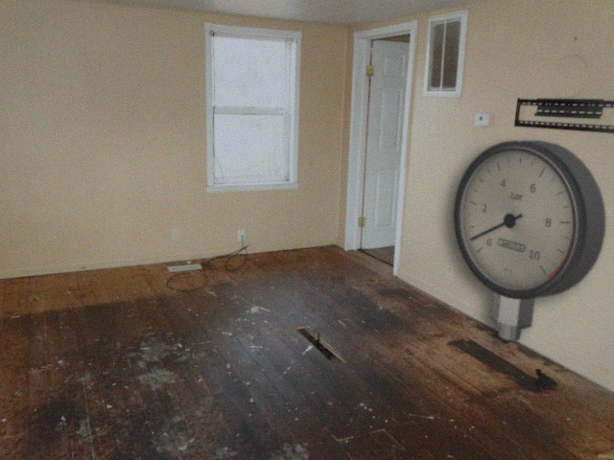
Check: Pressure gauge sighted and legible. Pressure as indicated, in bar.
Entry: 0.5 bar
